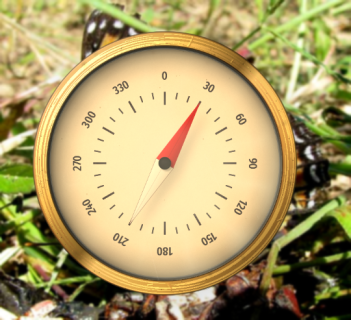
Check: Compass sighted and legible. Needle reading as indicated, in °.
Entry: 30 °
